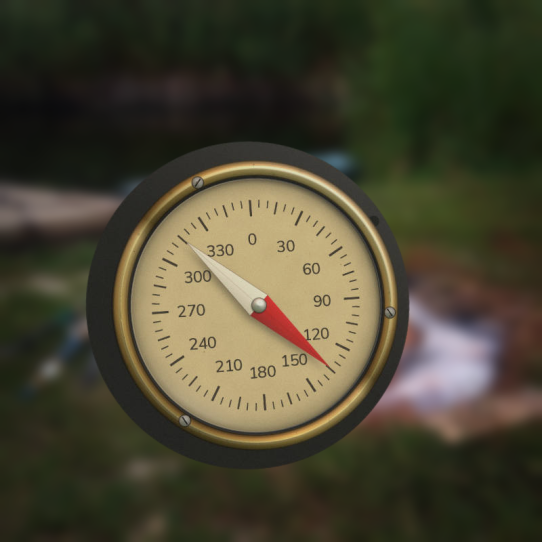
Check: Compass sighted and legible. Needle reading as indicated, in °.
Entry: 135 °
